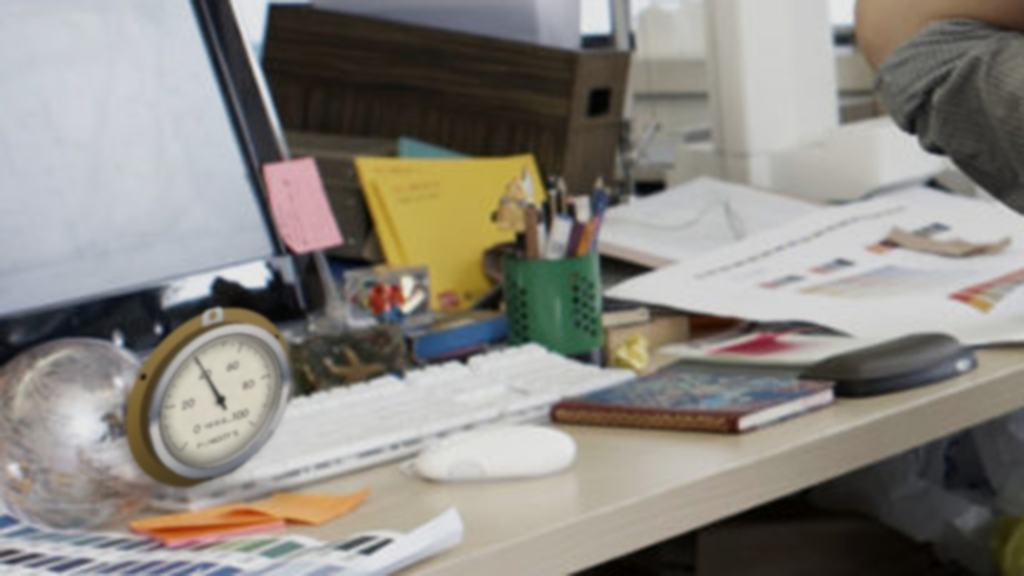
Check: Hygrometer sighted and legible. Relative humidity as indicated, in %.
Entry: 40 %
